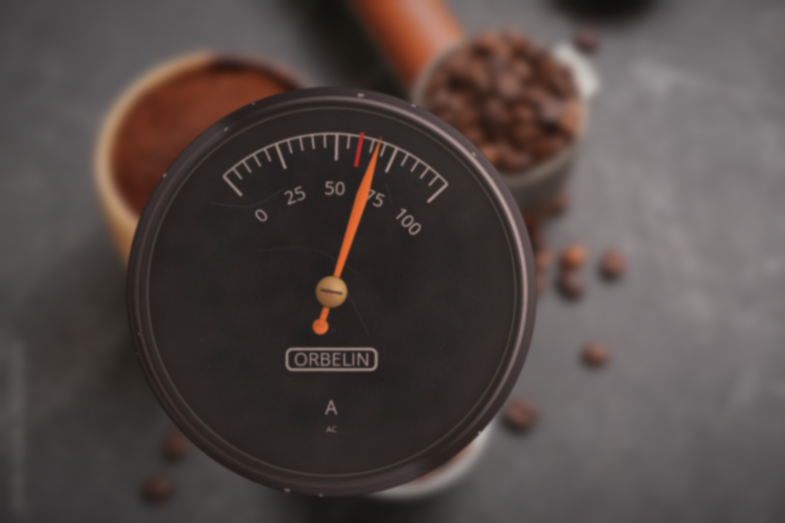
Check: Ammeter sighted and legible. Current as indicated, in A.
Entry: 67.5 A
